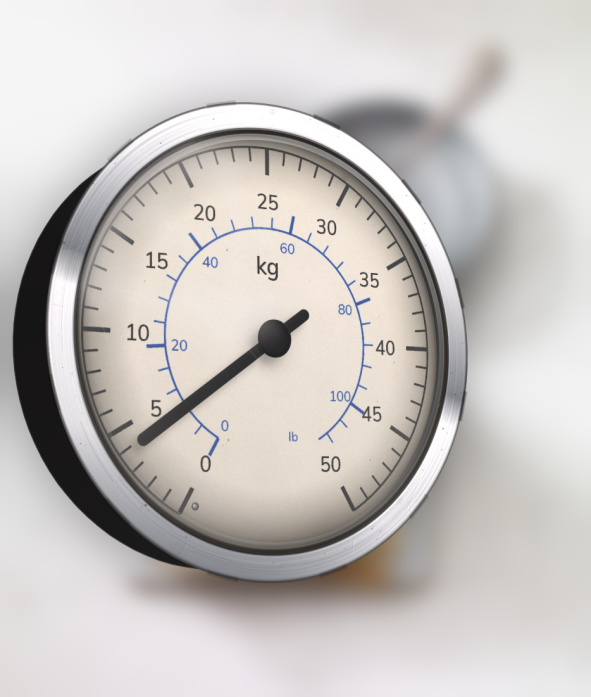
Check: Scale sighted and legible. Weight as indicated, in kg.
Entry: 4 kg
